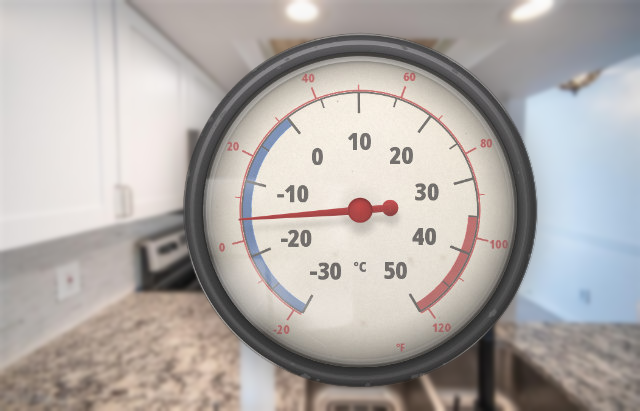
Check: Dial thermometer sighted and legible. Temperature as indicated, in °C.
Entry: -15 °C
